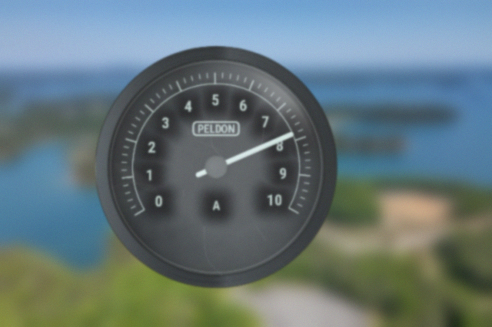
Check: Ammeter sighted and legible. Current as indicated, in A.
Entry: 7.8 A
